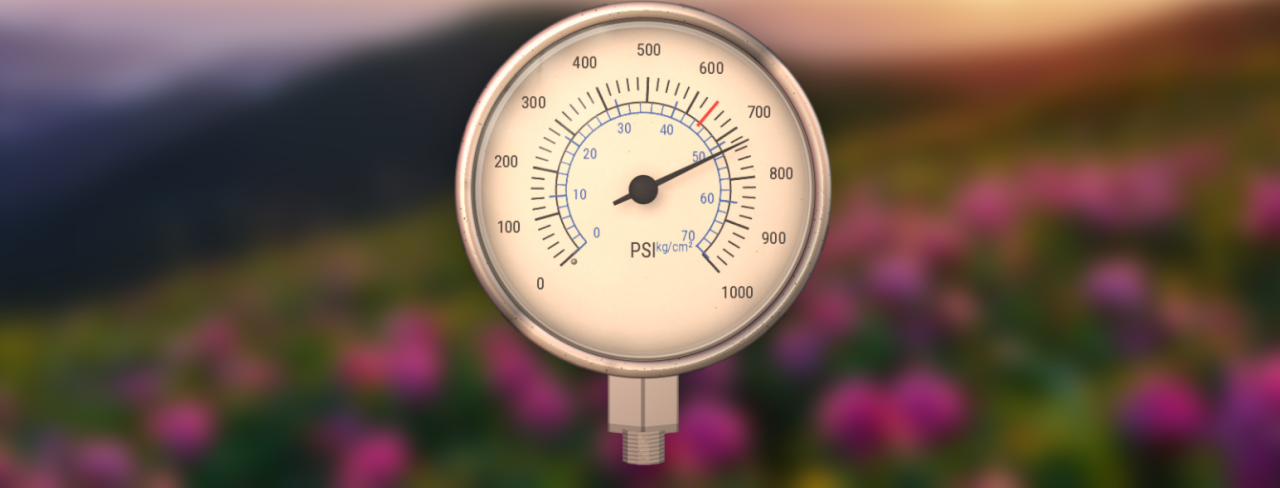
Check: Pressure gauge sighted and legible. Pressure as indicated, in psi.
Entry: 730 psi
